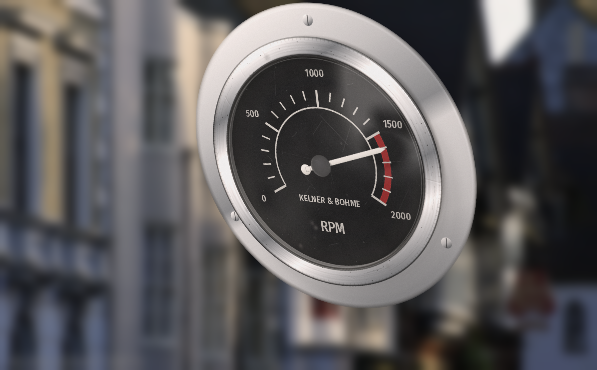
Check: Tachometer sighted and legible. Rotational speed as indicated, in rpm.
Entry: 1600 rpm
